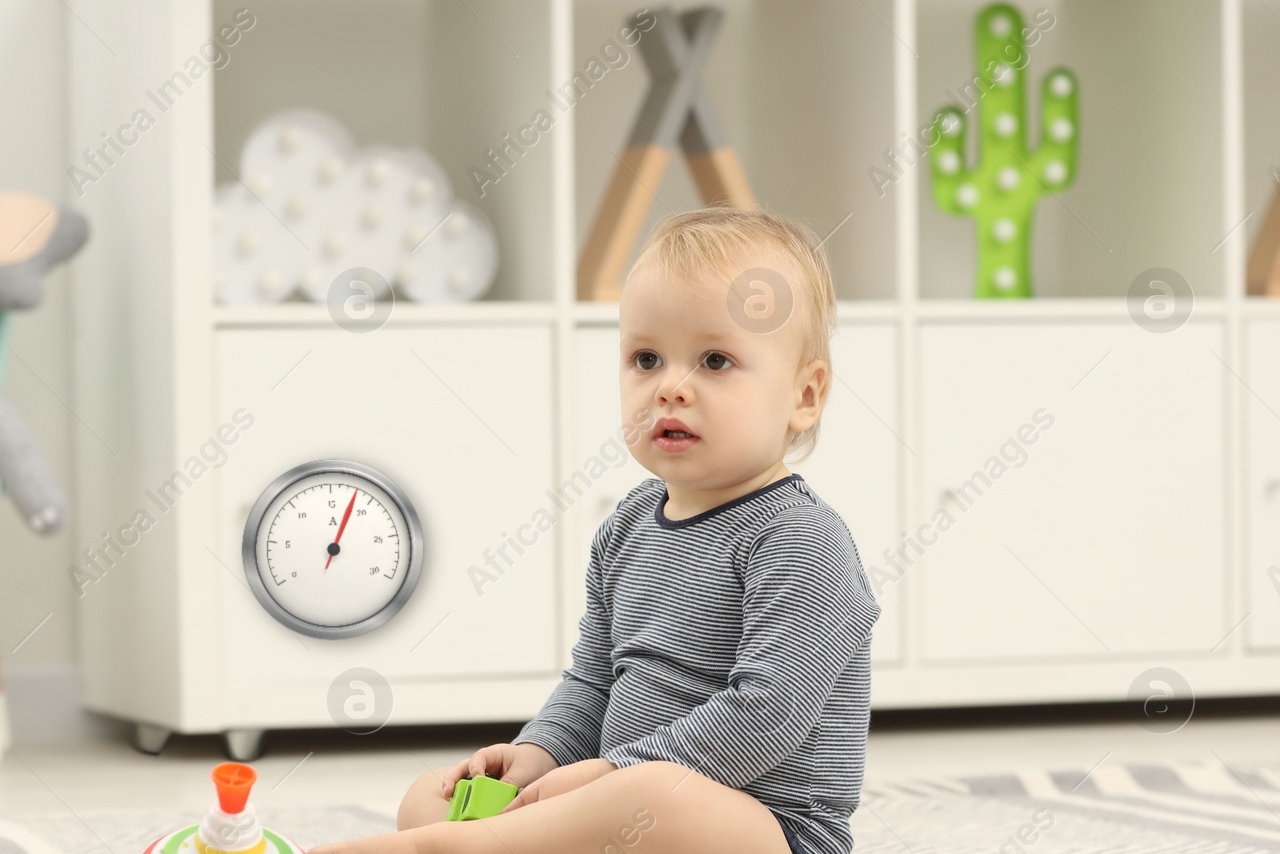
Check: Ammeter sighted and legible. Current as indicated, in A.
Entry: 18 A
